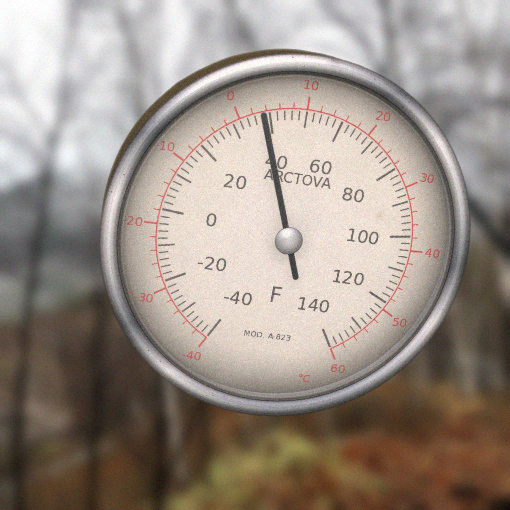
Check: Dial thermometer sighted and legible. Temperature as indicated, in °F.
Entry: 38 °F
